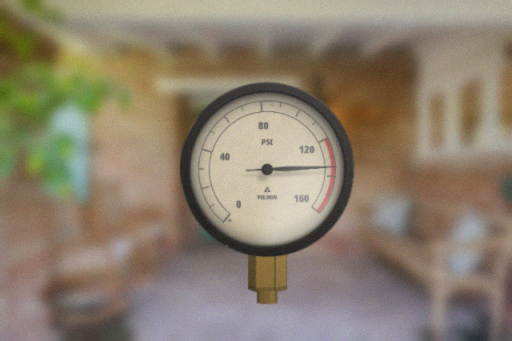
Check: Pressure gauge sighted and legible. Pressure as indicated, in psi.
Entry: 135 psi
